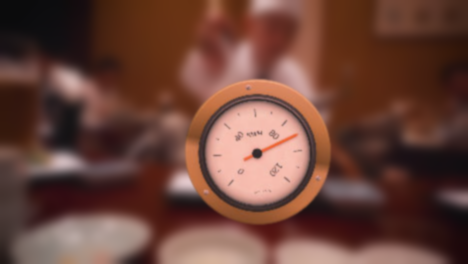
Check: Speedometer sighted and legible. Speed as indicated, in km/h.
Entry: 90 km/h
